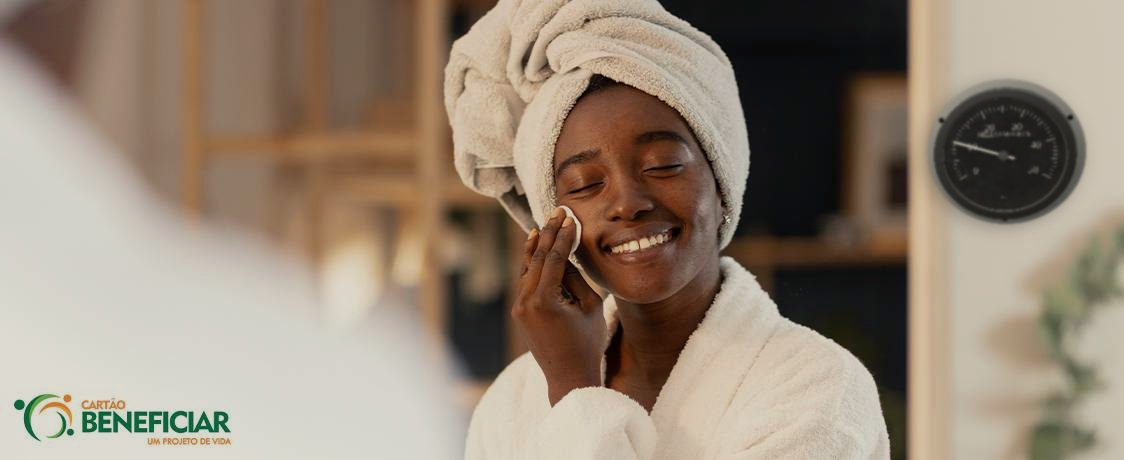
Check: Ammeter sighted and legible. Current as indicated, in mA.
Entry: 10 mA
